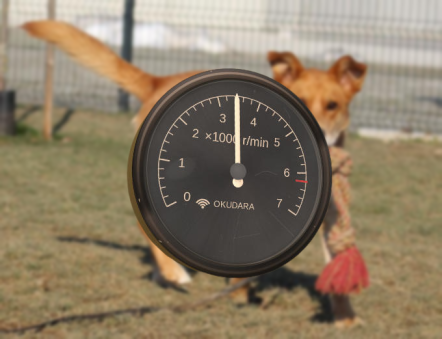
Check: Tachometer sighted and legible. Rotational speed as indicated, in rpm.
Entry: 3400 rpm
